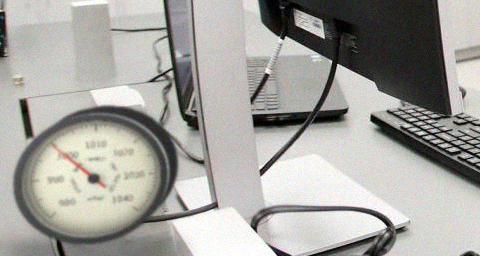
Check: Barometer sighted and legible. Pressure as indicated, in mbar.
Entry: 1000 mbar
